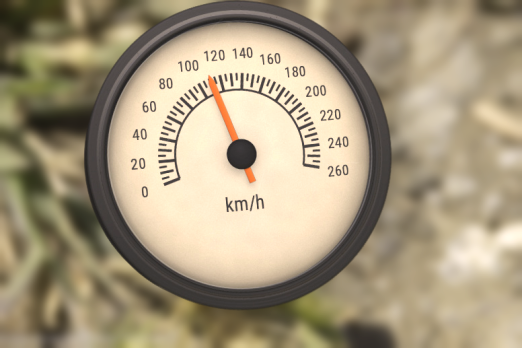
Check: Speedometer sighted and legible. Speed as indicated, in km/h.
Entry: 110 km/h
